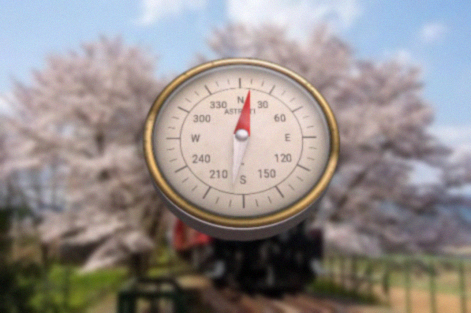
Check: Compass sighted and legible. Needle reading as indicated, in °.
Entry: 10 °
